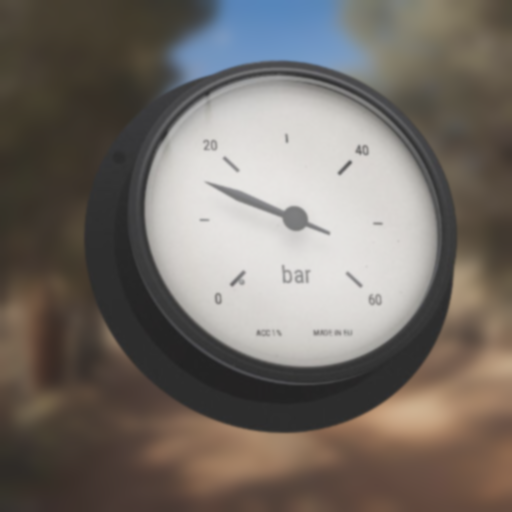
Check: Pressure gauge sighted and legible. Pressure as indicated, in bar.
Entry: 15 bar
